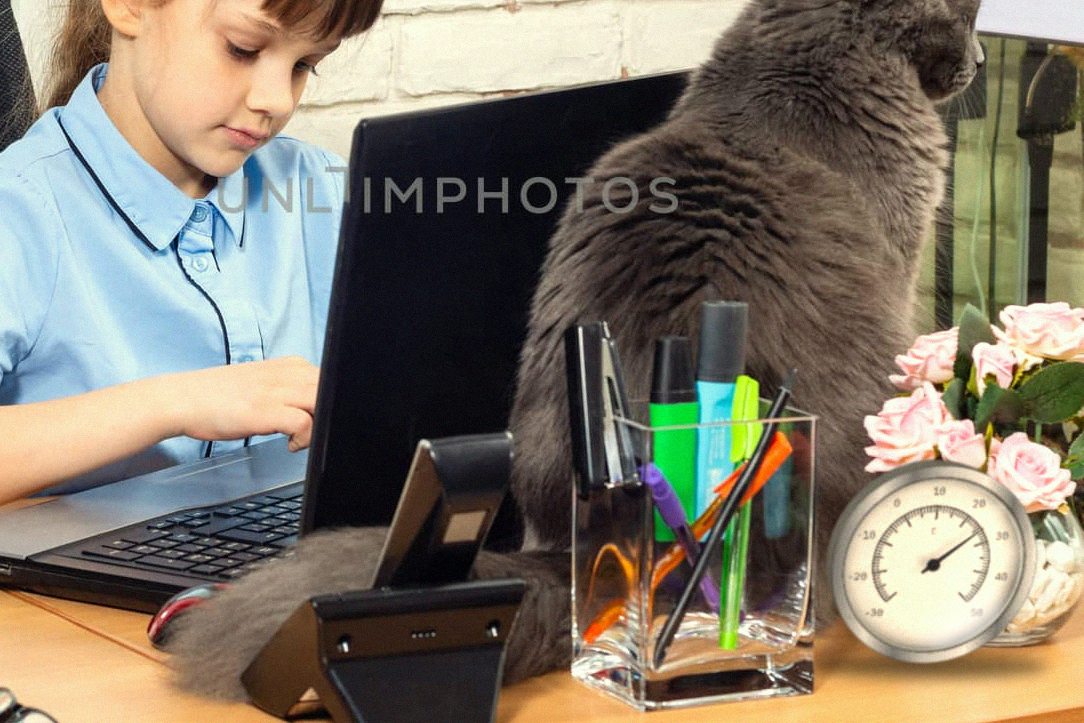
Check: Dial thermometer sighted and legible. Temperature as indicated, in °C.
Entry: 25 °C
